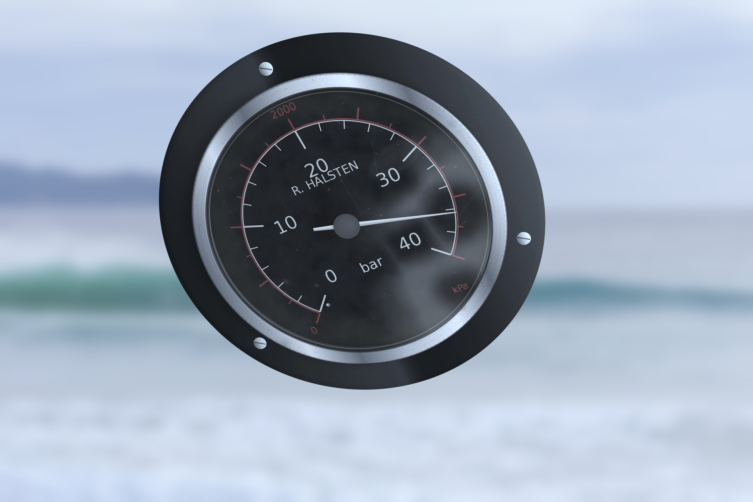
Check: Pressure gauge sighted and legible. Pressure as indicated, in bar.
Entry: 36 bar
